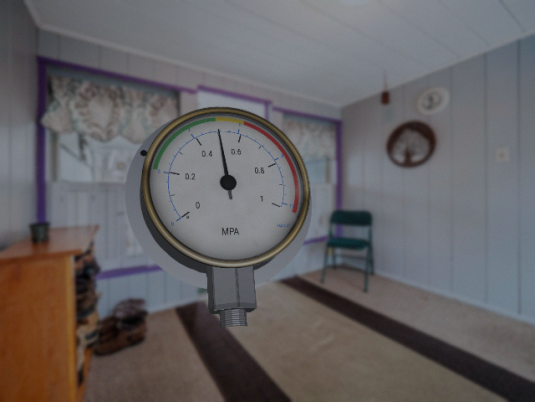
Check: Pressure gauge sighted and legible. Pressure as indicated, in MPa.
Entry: 0.5 MPa
